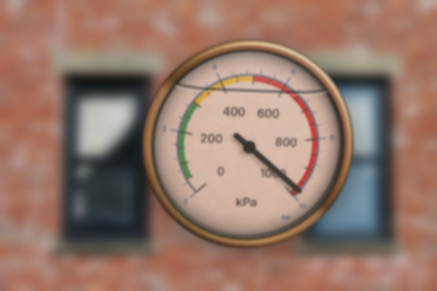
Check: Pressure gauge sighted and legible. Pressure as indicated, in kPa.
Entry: 975 kPa
